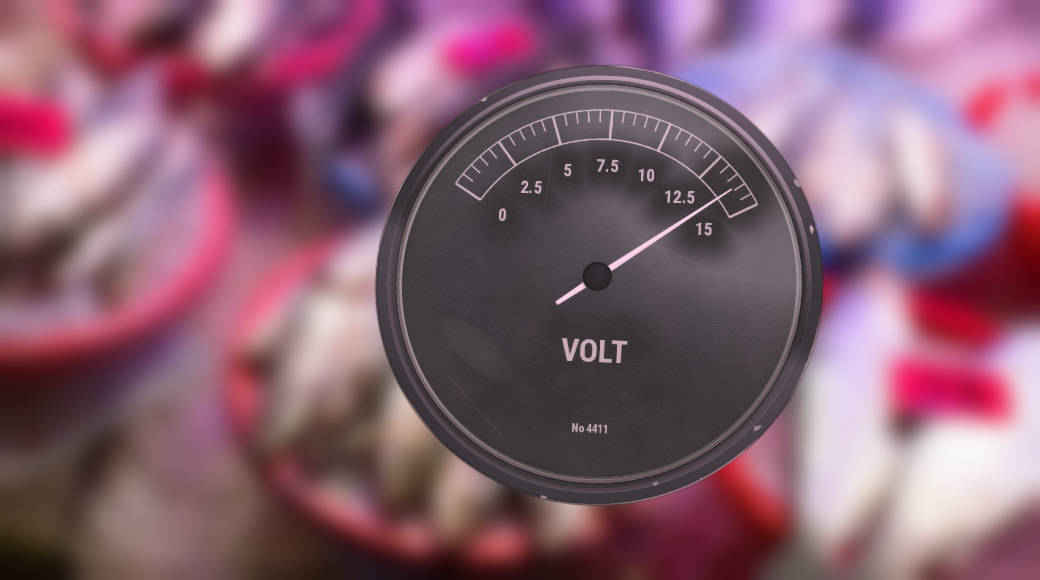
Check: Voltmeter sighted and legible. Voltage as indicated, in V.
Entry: 14 V
